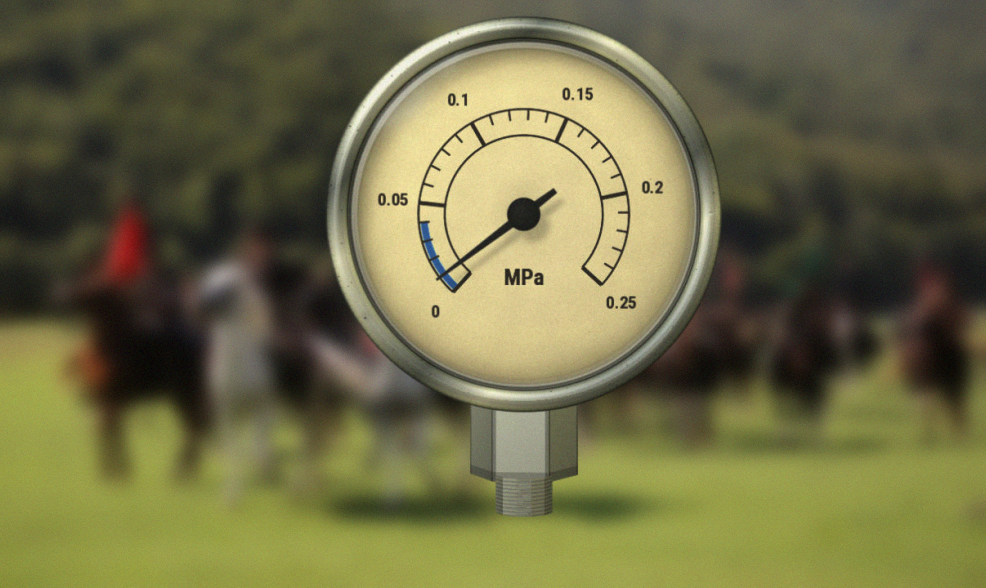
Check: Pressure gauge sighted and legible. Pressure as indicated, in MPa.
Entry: 0.01 MPa
